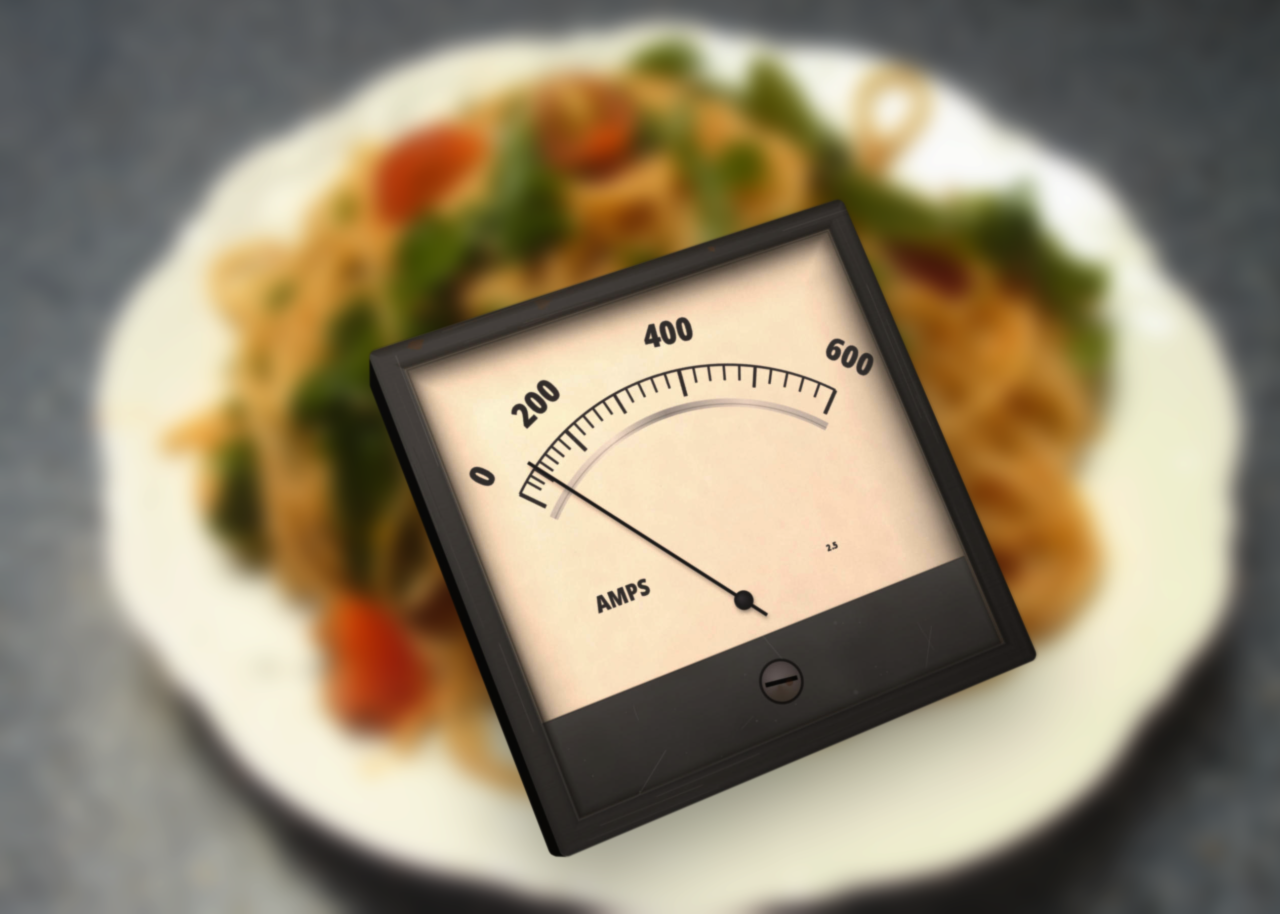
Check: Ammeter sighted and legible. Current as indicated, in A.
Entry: 100 A
